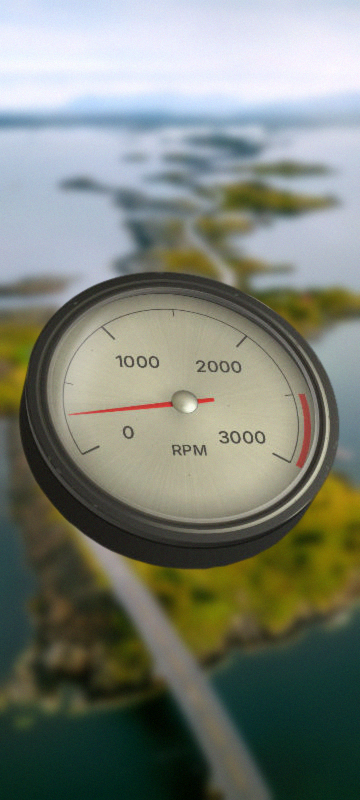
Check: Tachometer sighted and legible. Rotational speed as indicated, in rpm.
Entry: 250 rpm
